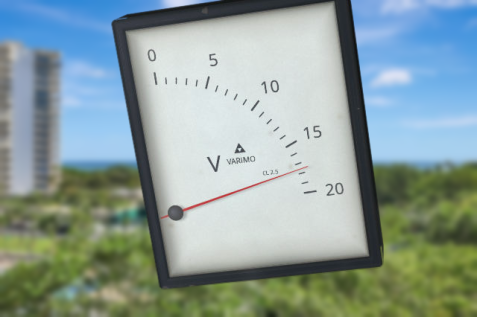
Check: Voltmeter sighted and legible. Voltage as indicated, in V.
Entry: 17.5 V
